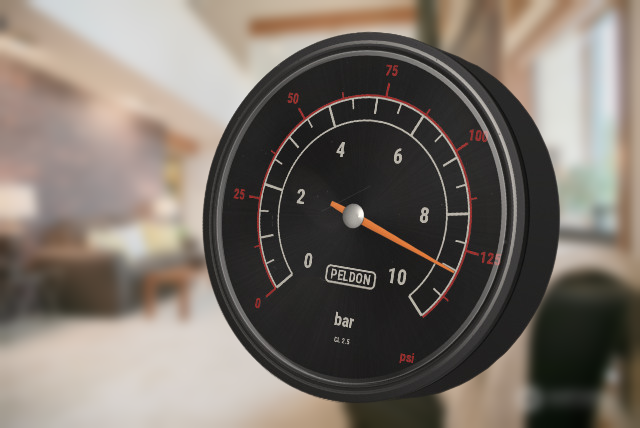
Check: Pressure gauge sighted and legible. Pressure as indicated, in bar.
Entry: 9 bar
